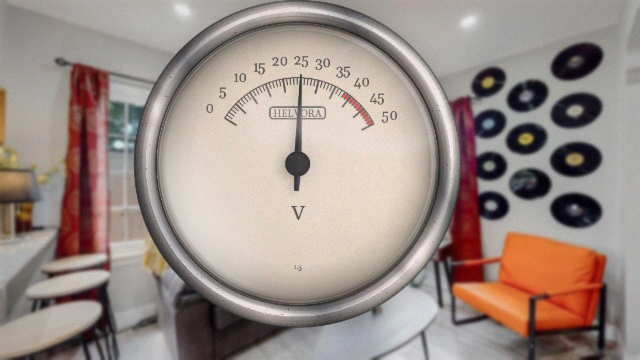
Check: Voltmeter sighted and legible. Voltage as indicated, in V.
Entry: 25 V
